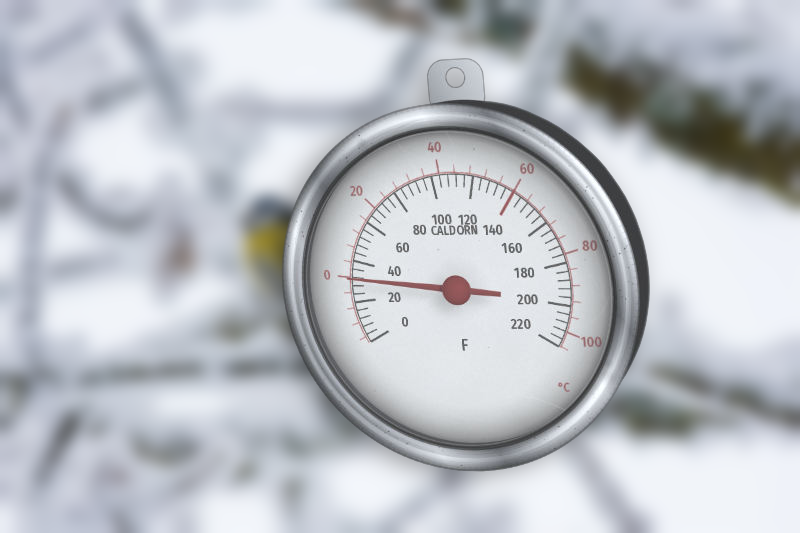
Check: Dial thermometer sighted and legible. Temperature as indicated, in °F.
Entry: 32 °F
